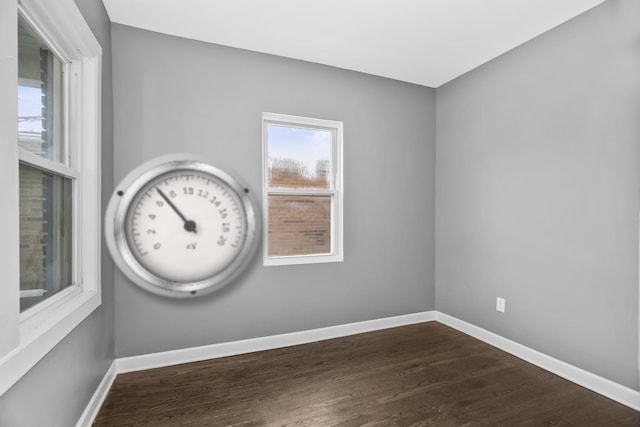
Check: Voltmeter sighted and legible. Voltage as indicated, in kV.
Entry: 7 kV
